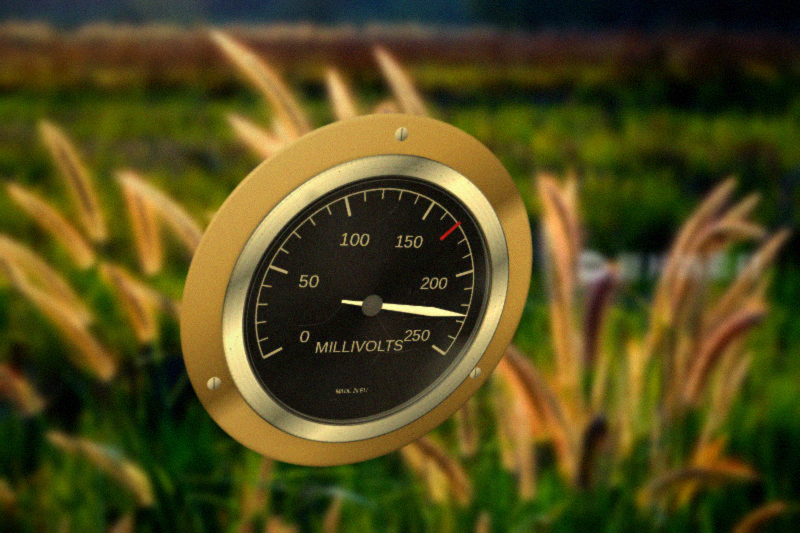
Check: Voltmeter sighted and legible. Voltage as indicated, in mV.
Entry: 225 mV
